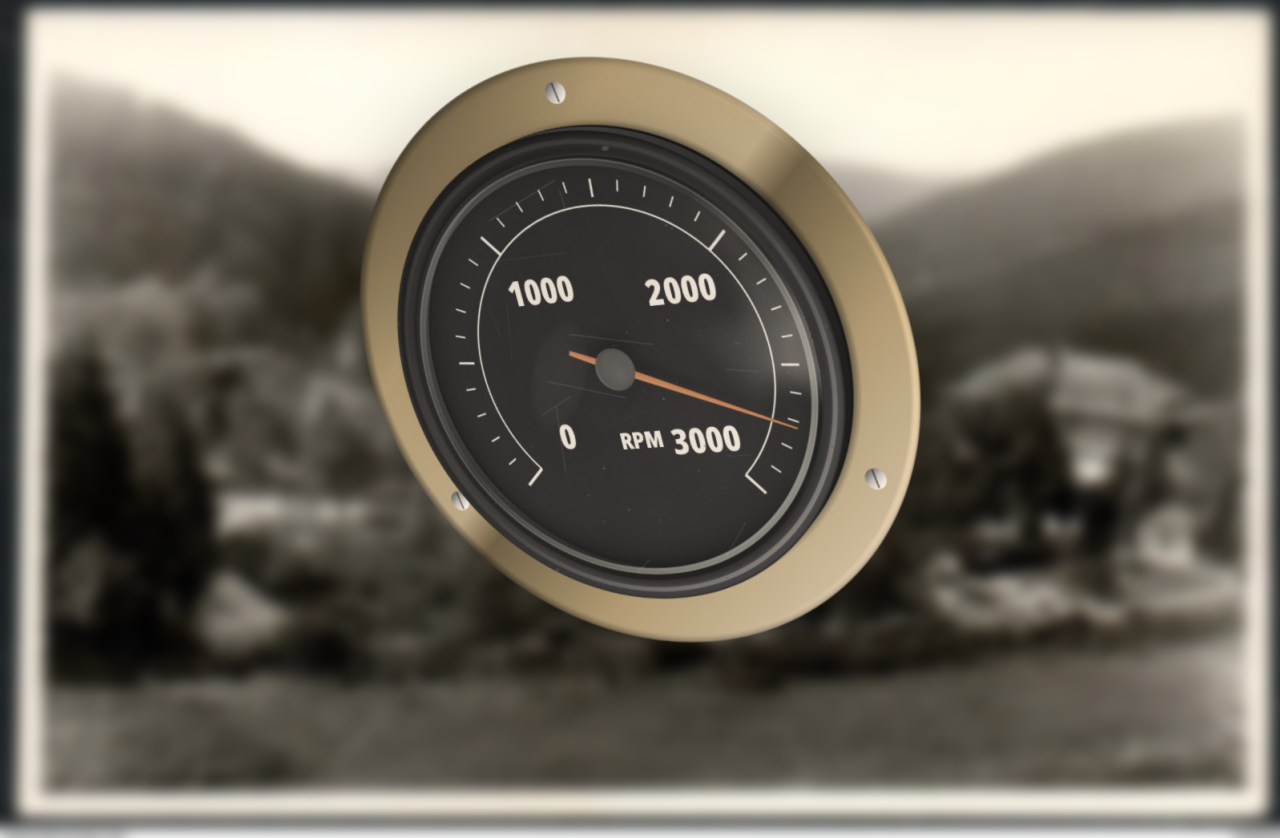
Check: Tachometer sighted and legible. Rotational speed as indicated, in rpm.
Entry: 2700 rpm
